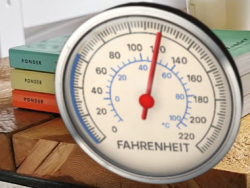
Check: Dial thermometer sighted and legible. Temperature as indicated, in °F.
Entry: 120 °F
